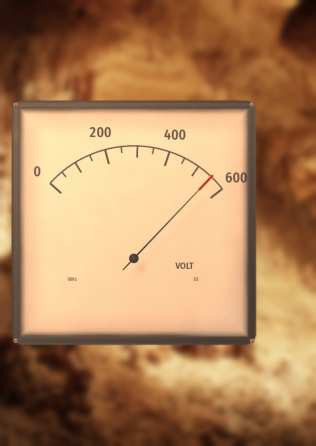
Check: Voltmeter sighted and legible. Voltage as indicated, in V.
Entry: 550 V
